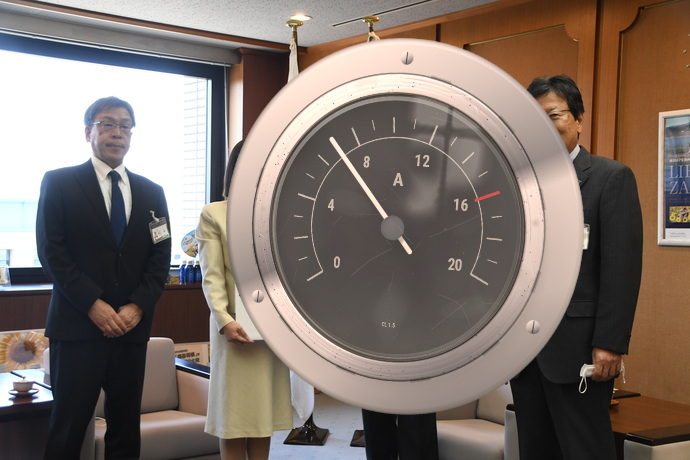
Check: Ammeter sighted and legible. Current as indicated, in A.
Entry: 7 A
